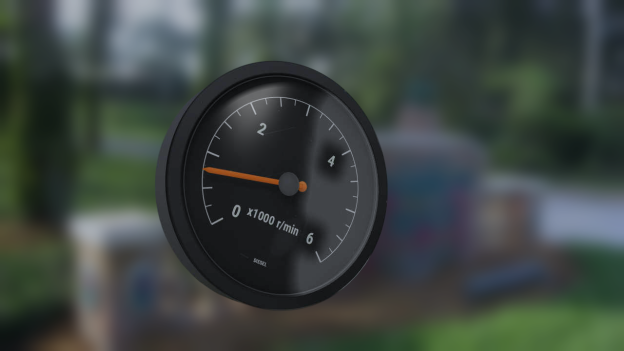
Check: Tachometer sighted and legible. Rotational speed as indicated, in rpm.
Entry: 750 rpm
